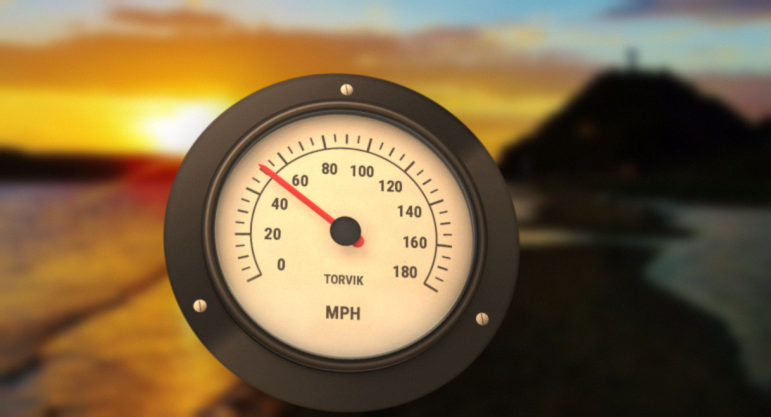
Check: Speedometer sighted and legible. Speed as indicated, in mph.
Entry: 50 mph
